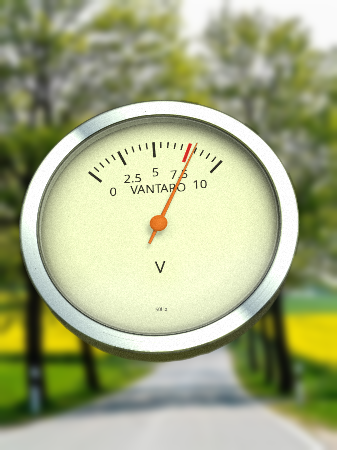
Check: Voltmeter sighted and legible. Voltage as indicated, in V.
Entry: 8 V
